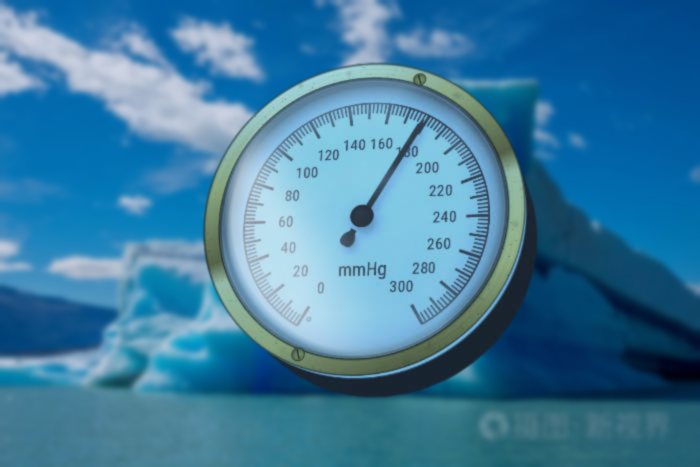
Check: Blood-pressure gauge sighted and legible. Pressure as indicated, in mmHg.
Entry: 180 mmHg
